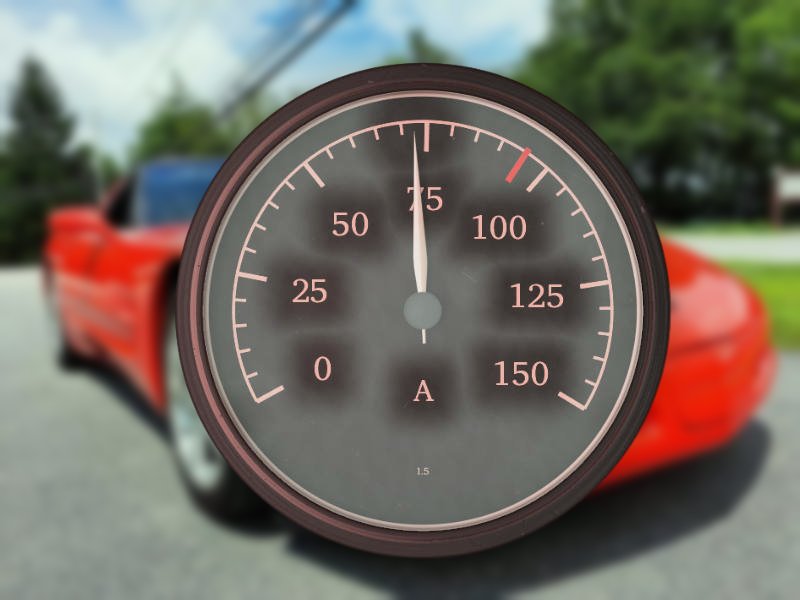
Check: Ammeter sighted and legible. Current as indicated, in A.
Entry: 72.5 A
